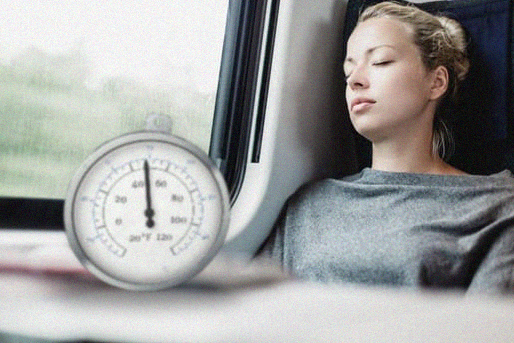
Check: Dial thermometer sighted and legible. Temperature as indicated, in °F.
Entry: 48 °F
